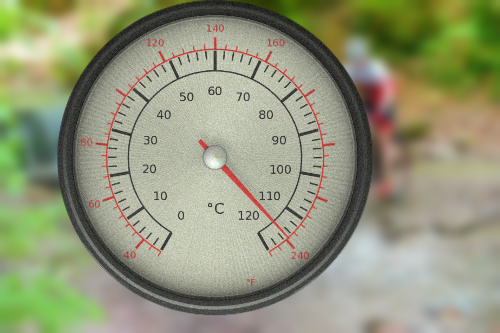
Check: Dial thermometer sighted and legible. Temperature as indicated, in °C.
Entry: 115 °C
